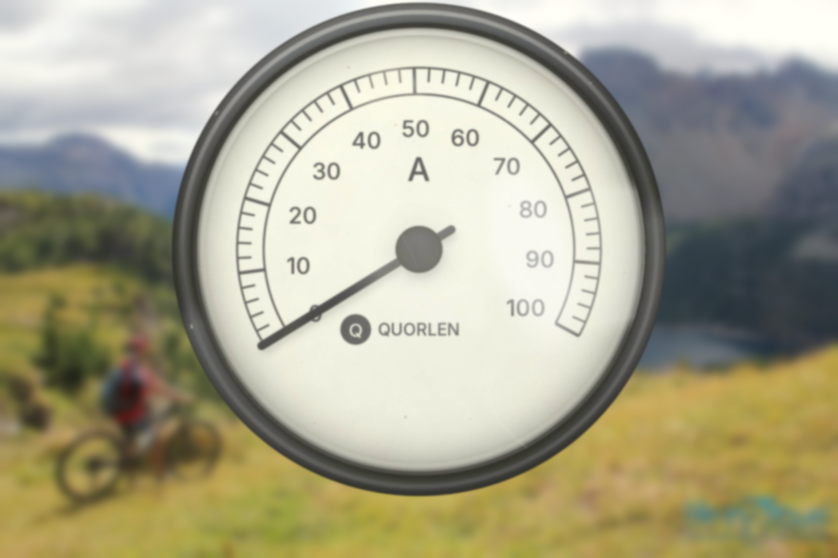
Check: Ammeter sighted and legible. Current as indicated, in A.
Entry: 0 A
